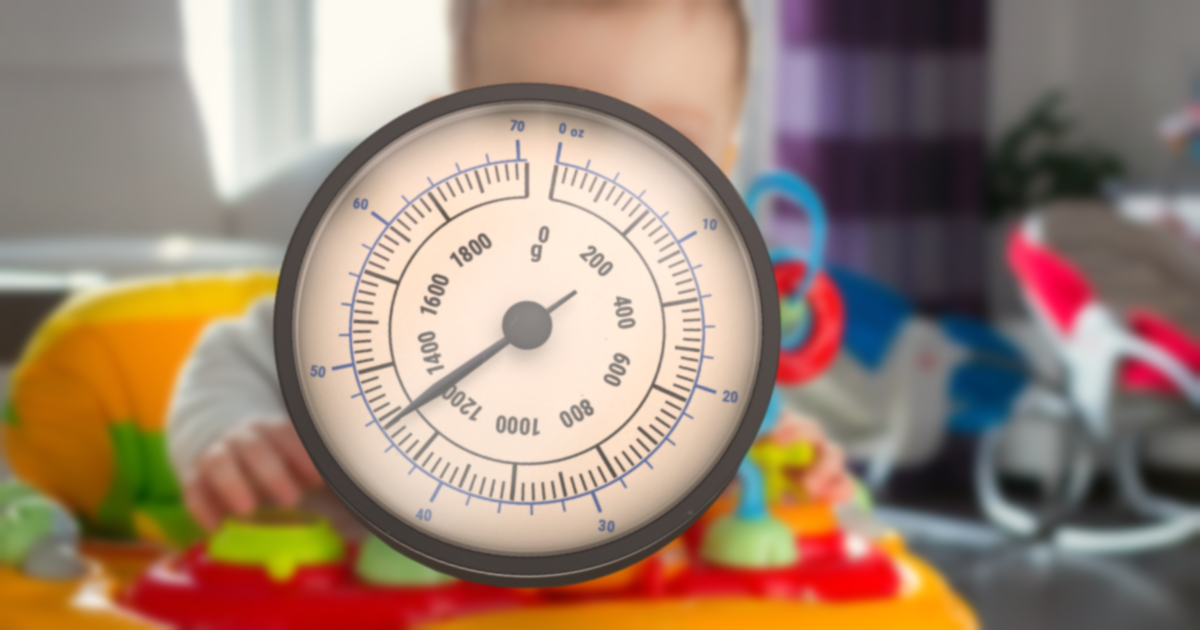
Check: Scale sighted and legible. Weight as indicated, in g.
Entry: 1280 g
